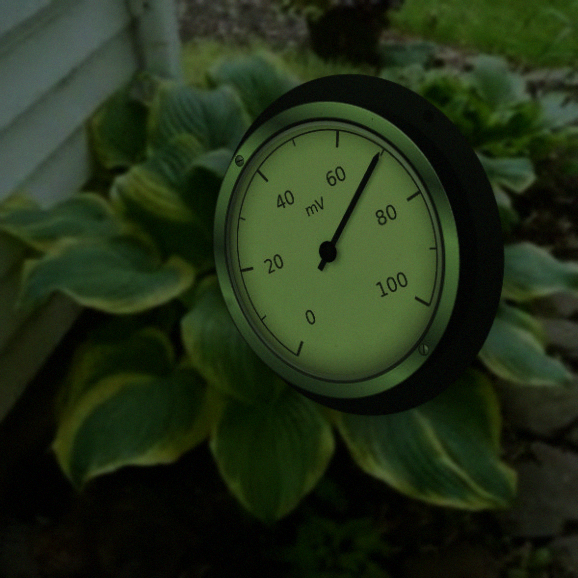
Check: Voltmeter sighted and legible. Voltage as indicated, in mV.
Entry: 70 mV
